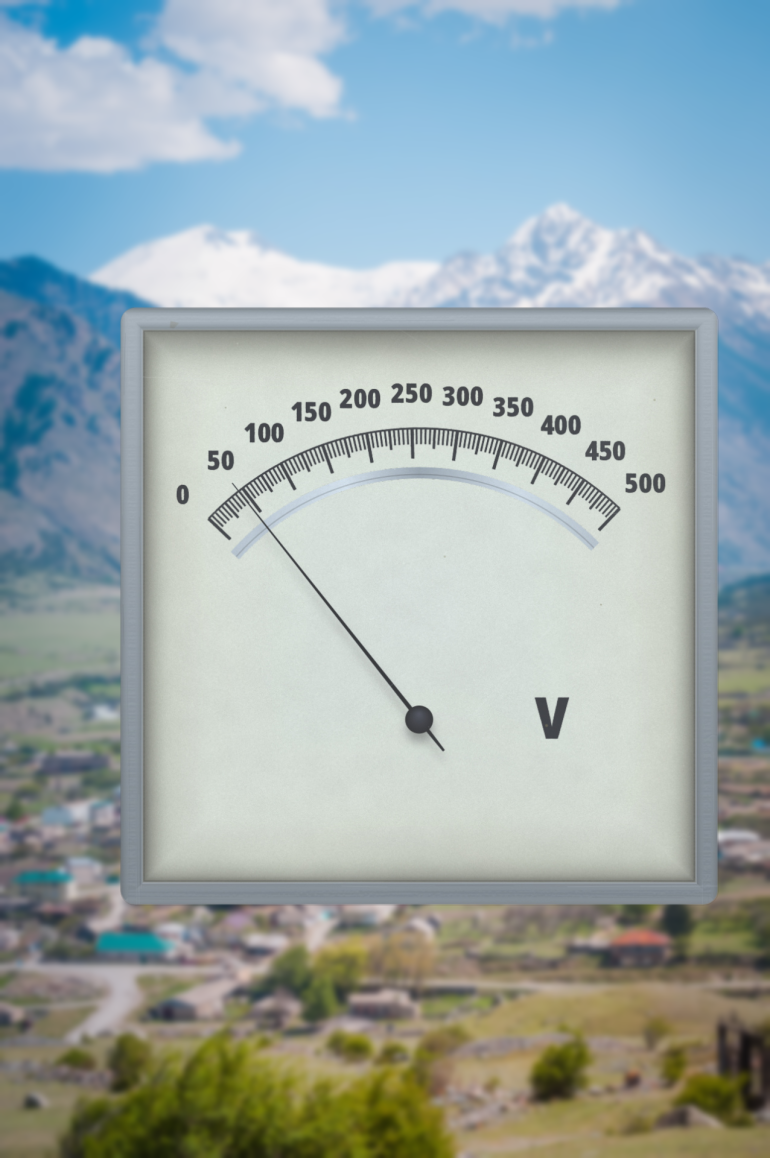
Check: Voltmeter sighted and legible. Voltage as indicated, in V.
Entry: 45 V
